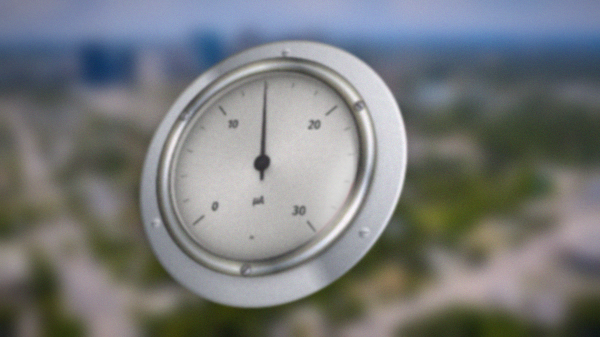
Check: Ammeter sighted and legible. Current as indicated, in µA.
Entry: 14 µA
